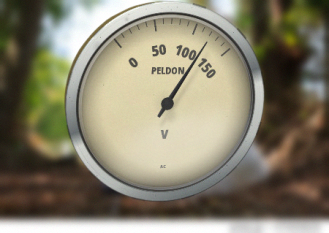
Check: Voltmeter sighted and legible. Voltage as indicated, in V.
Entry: 120 V
